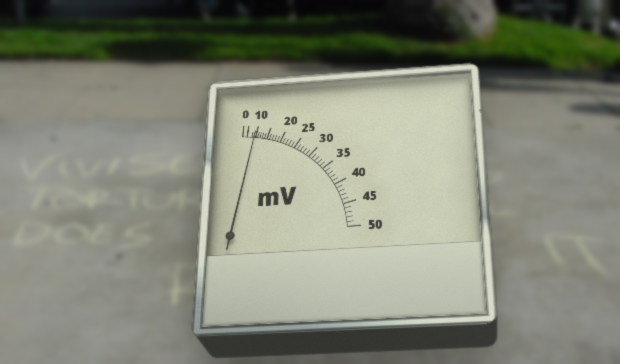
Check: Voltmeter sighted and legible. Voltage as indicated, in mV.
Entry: 10 mV
